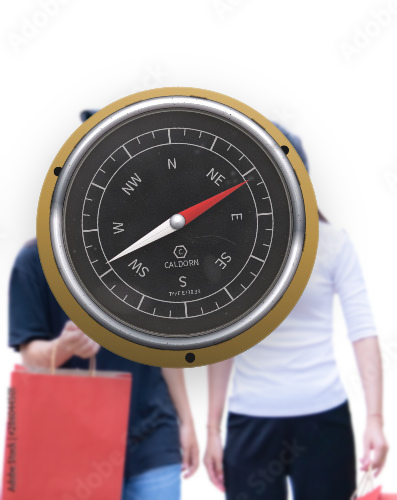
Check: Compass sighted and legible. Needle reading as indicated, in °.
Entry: 65 °
